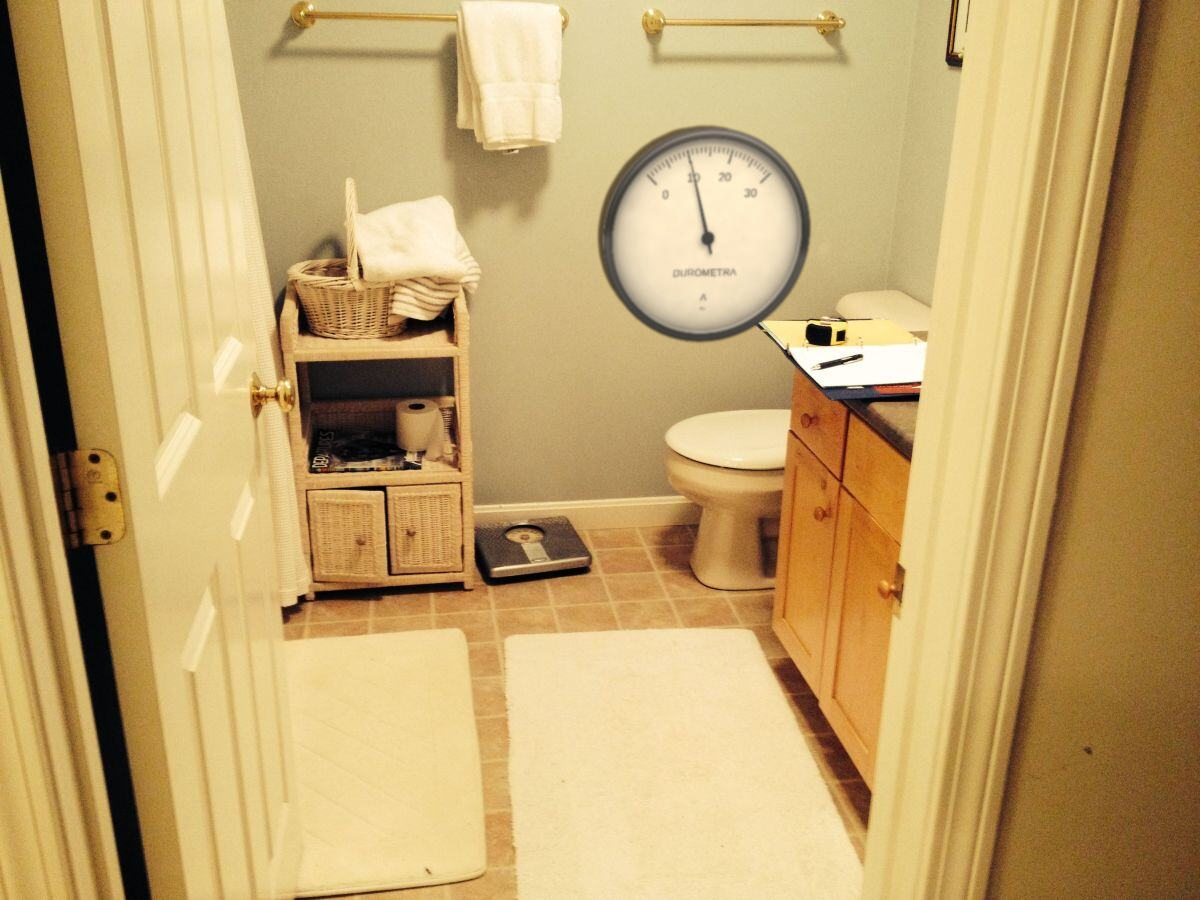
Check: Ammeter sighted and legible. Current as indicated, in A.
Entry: 10 A
